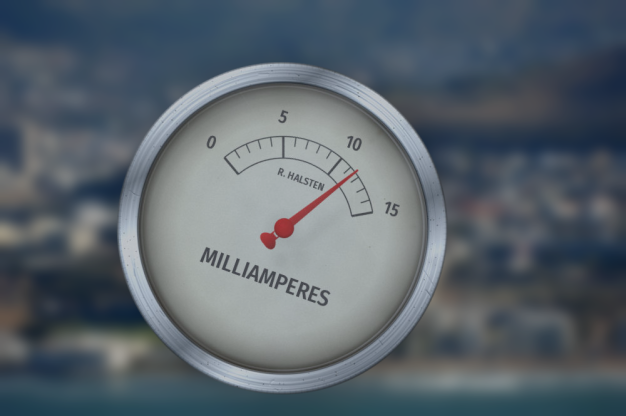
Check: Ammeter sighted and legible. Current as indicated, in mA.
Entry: 11.5 mA
